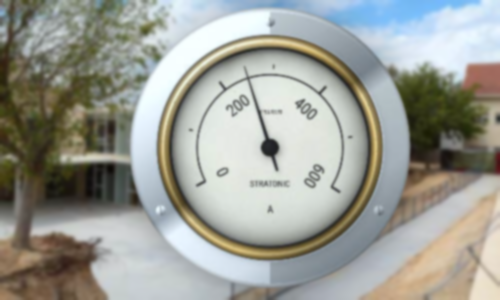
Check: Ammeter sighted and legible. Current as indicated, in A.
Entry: 250 A
